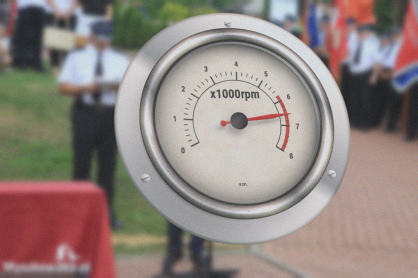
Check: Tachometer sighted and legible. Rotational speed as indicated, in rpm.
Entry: 6600 rpm
